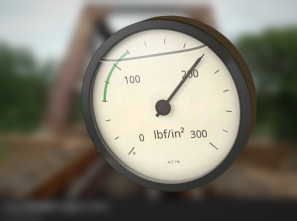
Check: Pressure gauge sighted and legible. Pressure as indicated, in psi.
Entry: 200 psi
